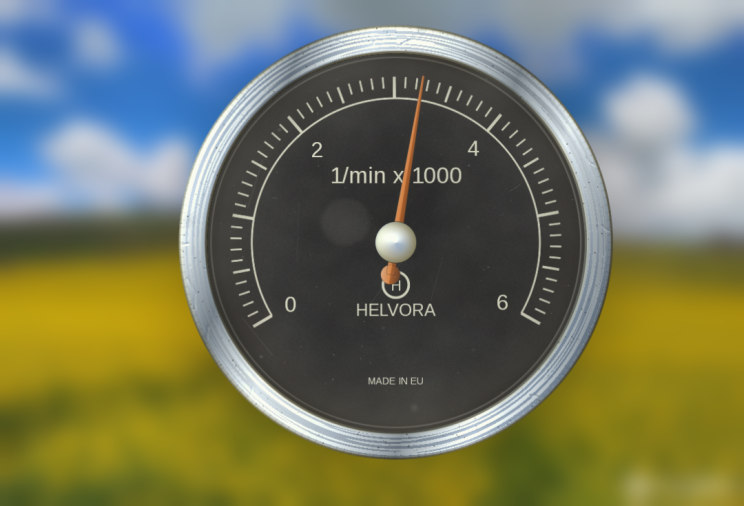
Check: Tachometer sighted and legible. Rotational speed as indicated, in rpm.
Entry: 3250 rpm
